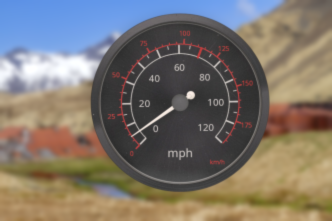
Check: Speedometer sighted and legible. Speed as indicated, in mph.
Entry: 5 mph
